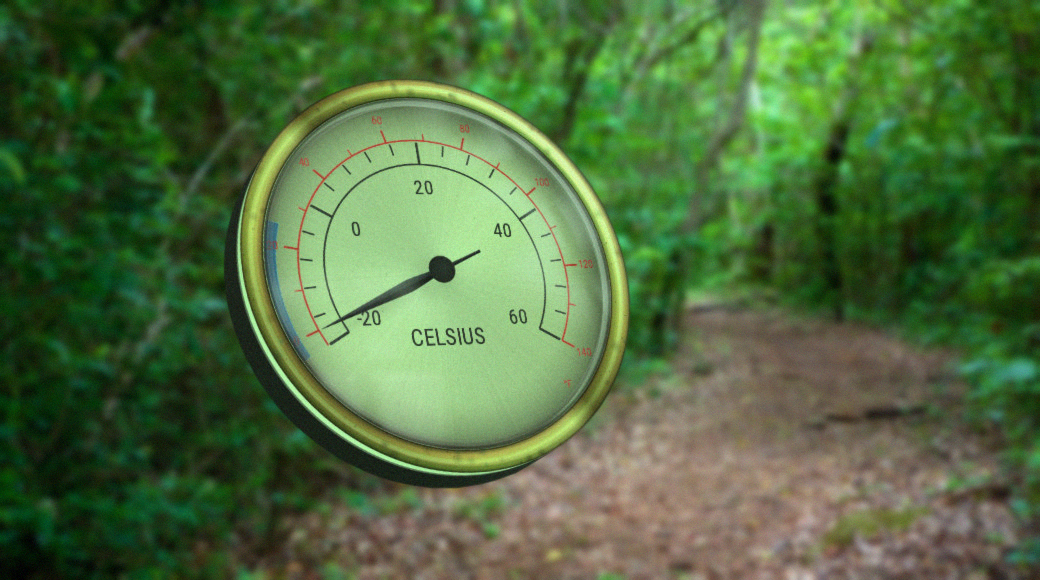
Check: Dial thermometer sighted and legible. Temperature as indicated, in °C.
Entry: -18 °C
